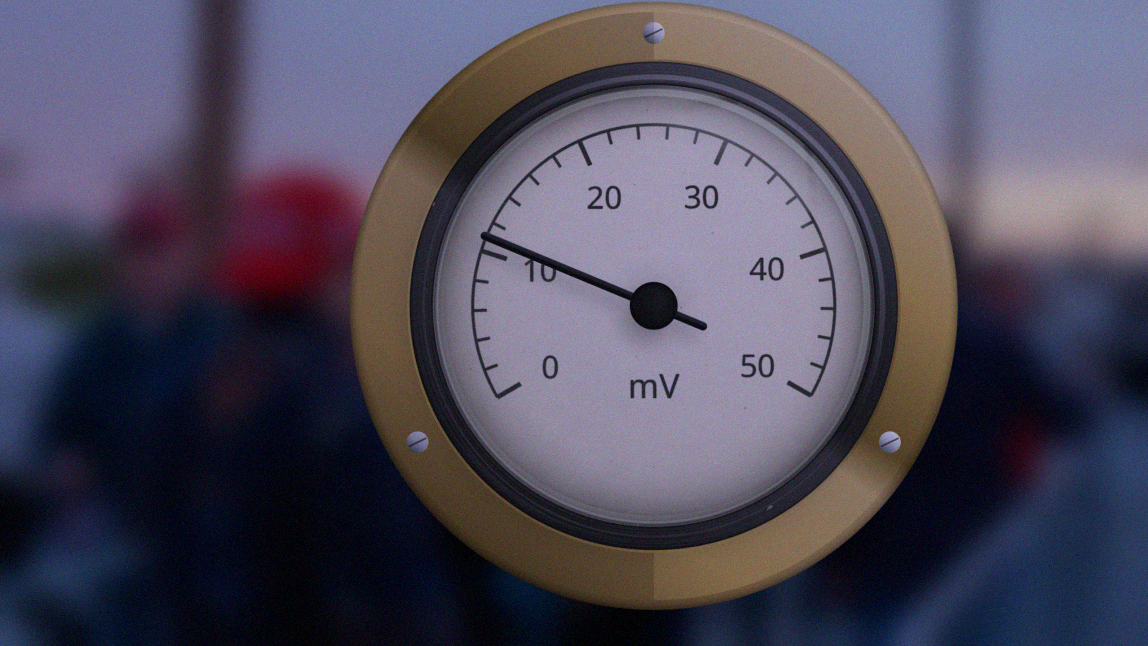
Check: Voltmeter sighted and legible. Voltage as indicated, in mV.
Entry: 11 mV
